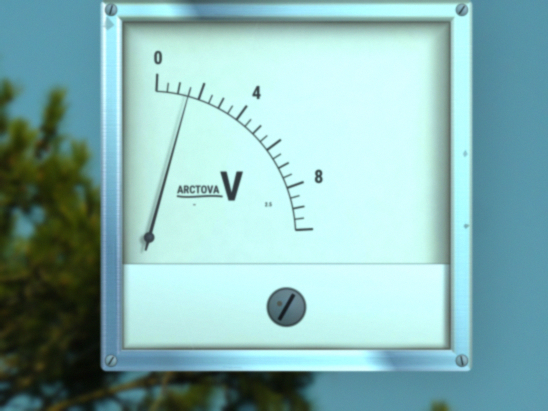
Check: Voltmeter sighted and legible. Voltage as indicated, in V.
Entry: 1.5 V
